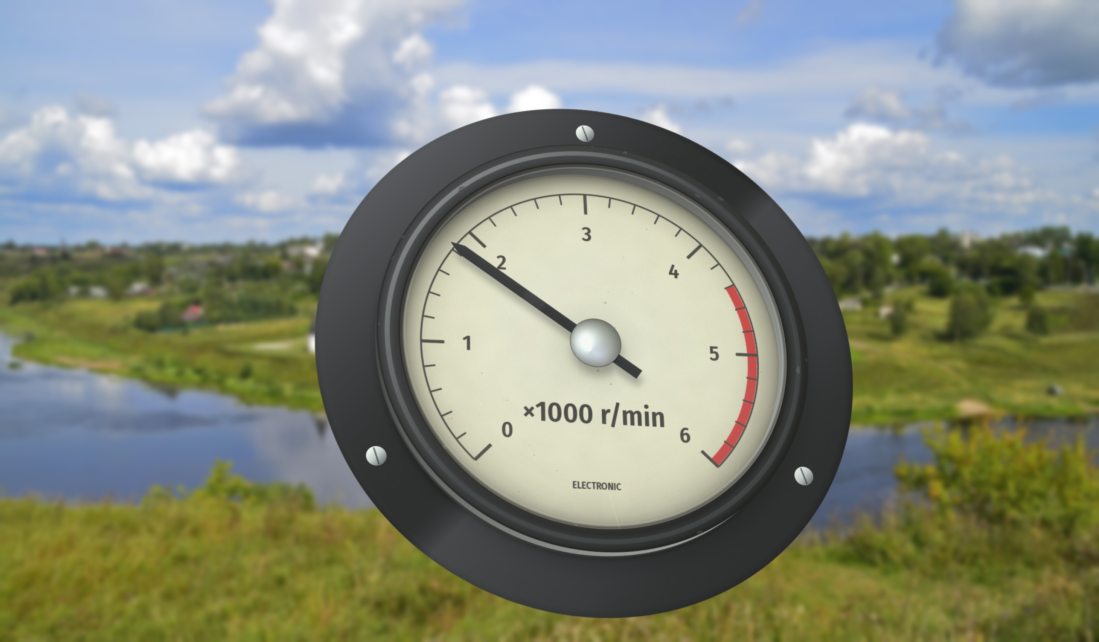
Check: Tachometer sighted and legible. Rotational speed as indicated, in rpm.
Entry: 1800 rpm
